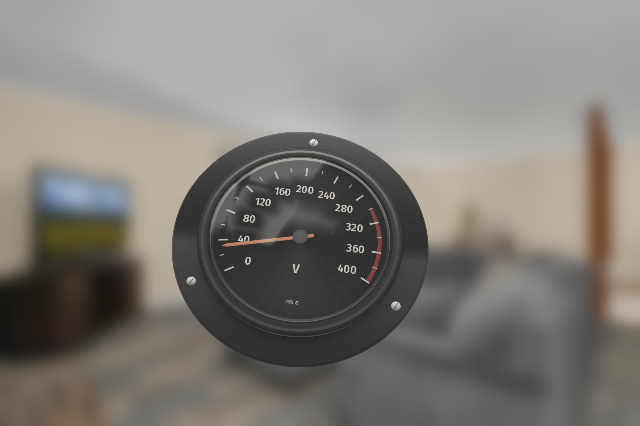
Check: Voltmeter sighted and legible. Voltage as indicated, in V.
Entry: 30 V
